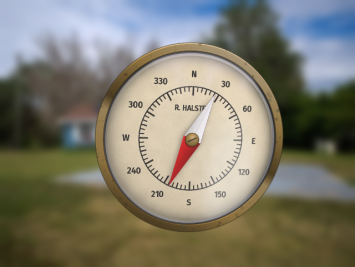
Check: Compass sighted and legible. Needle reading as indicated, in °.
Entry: 205 °
